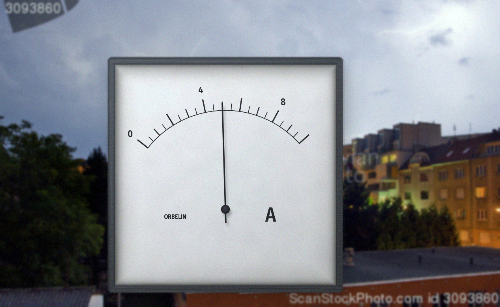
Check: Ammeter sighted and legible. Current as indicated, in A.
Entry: 5 A
